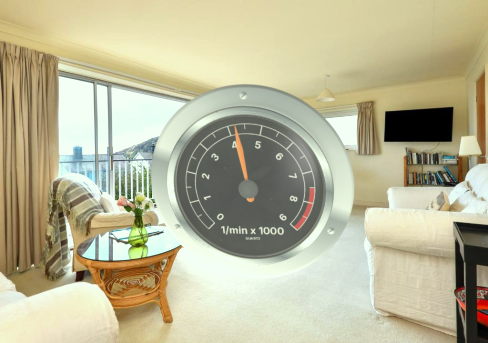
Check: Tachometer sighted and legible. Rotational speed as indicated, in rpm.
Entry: 4250 rpm
